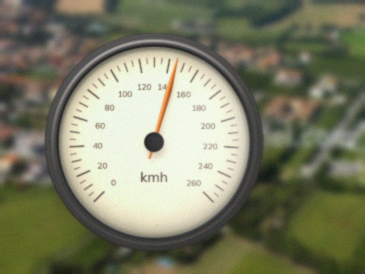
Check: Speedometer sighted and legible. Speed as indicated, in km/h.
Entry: 145 km/h
